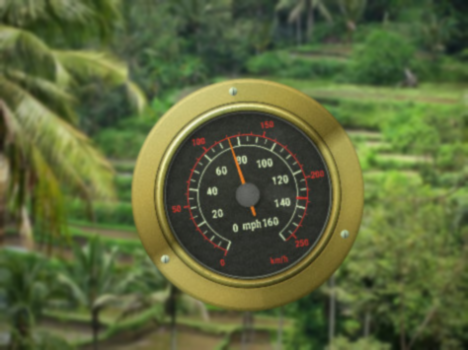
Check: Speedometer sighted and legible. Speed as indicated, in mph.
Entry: 75 mph
